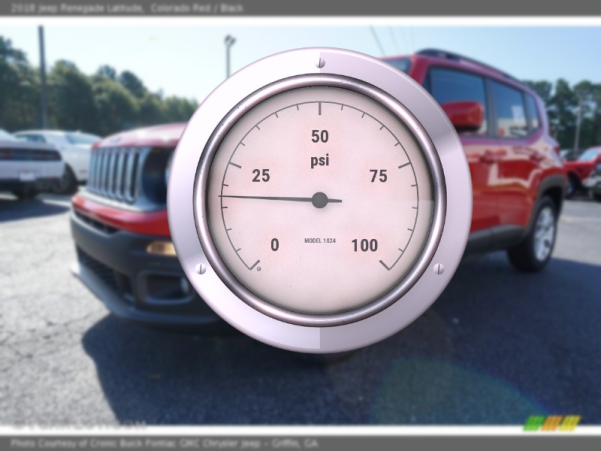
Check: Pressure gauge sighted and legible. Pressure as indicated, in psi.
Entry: 17.5 psi
